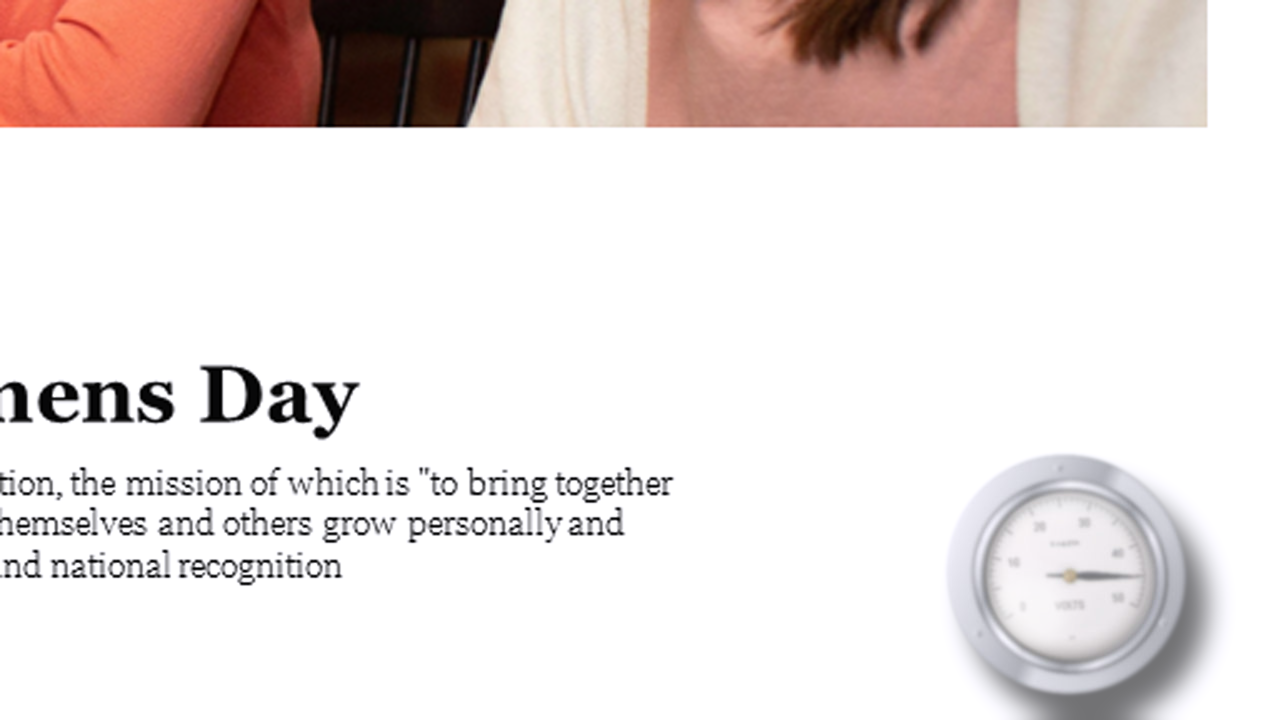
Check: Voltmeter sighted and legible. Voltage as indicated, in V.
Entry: 45 V
